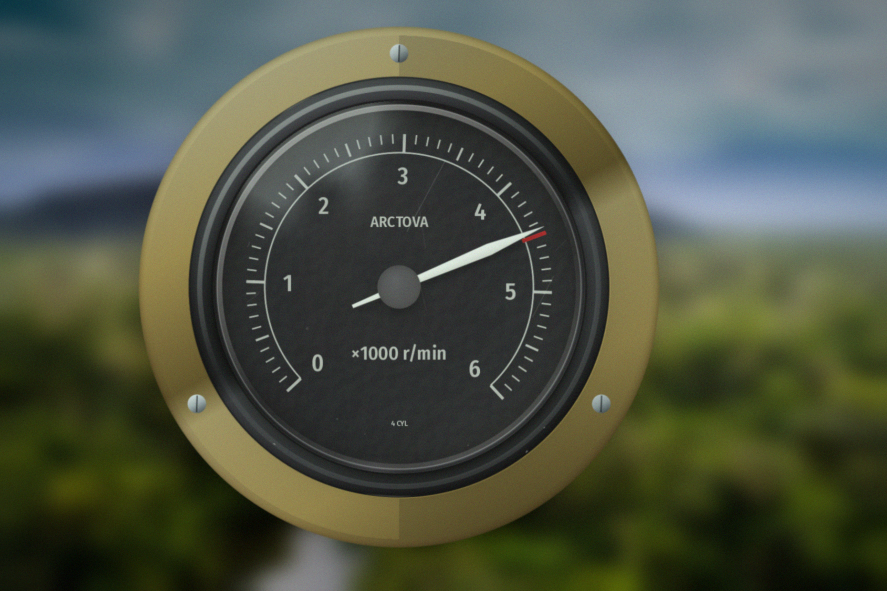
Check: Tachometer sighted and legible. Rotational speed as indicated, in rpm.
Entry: 4450 rpm
